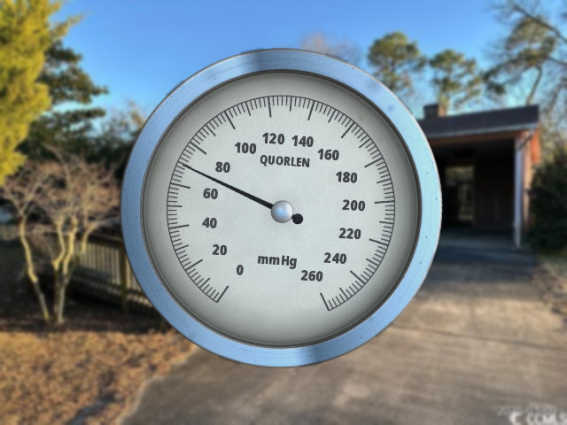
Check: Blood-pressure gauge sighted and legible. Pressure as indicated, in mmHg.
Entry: 70 mmHg
